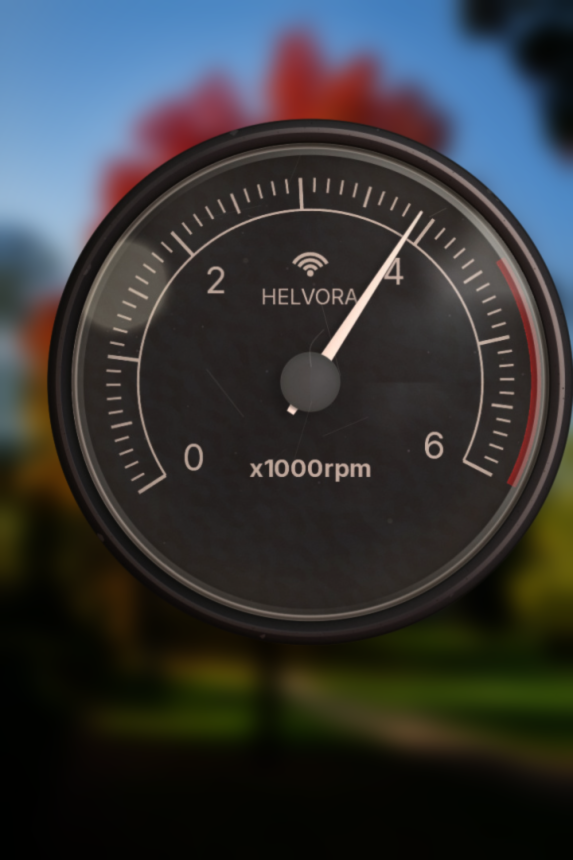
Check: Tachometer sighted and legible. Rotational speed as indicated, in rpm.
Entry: 3900 rpm
